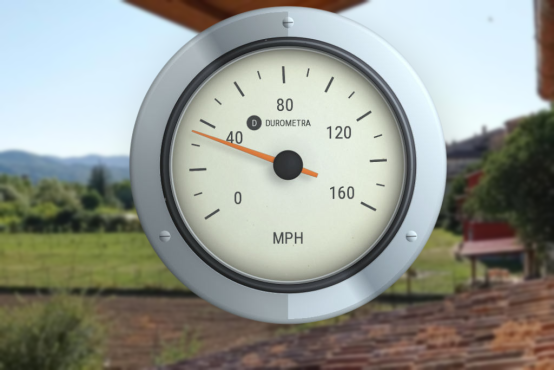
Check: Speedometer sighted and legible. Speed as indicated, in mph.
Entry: 35 mph
